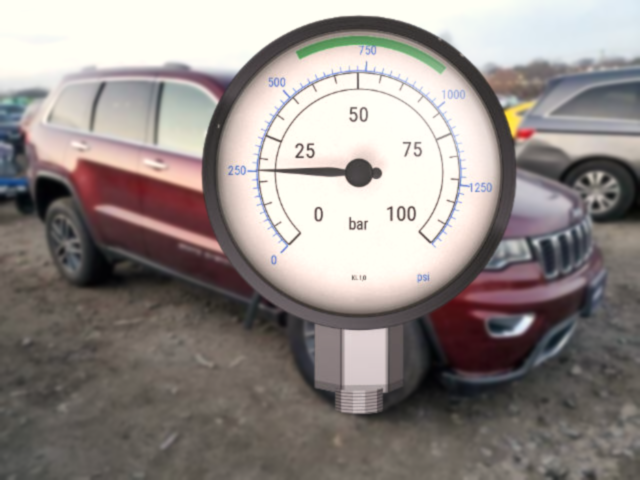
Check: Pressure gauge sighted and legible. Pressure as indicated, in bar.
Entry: 17.5 bar
